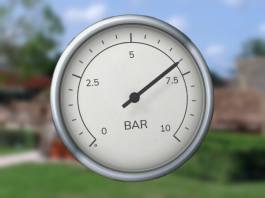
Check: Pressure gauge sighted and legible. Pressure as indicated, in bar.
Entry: 7 bar
